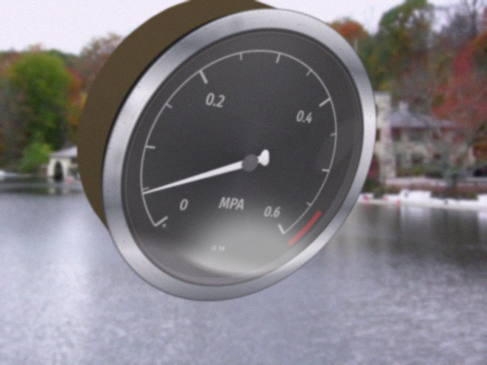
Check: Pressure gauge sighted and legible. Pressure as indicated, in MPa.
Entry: 0.05 MPa
